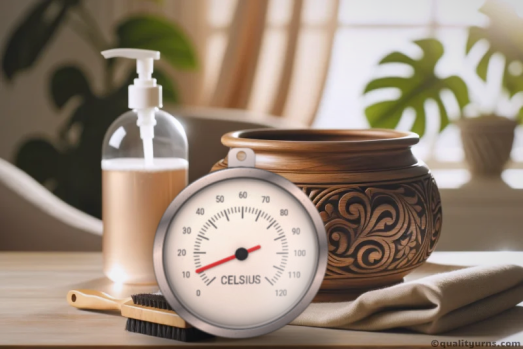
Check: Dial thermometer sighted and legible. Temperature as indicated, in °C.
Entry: 10 °C
